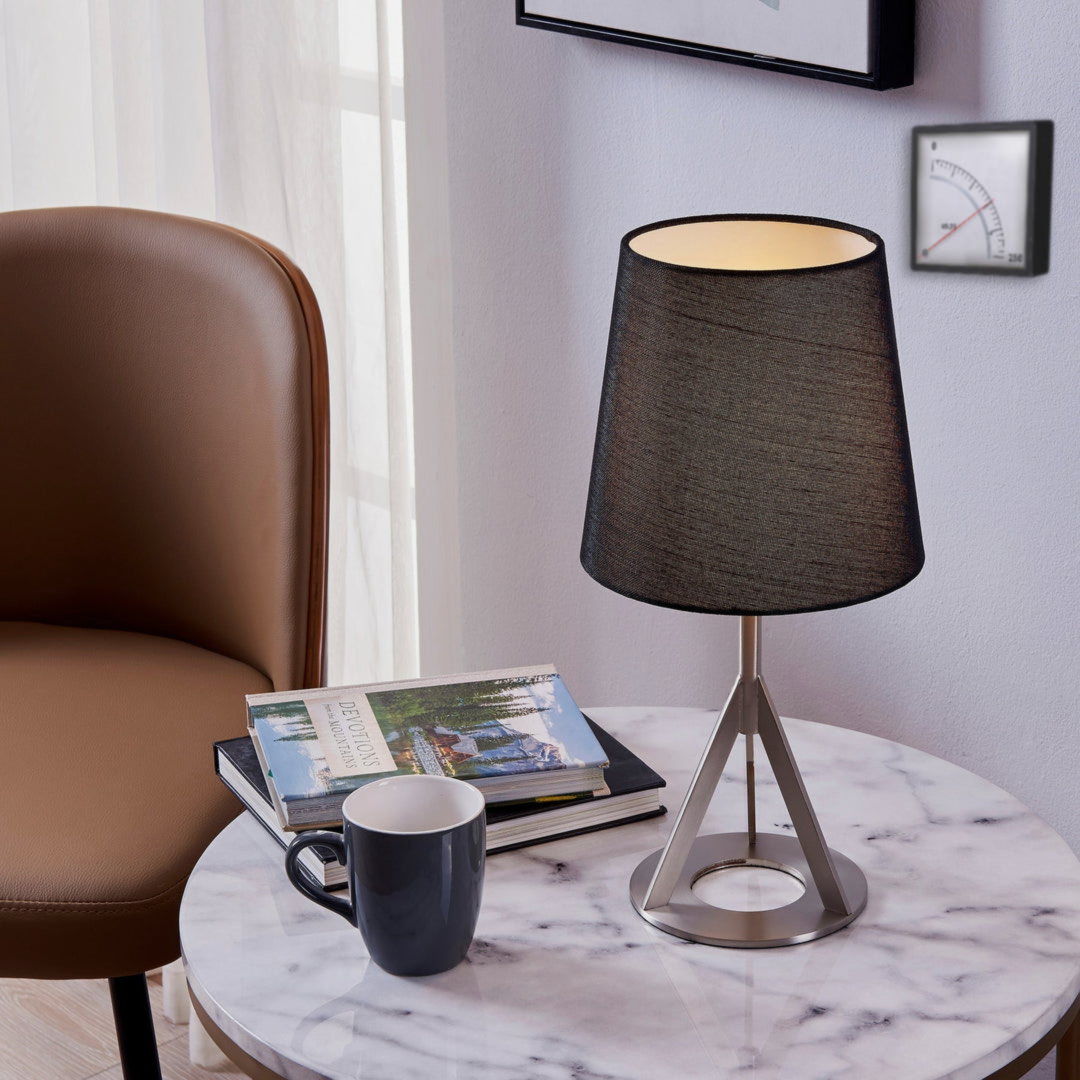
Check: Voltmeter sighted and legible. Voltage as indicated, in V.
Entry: 150 V
